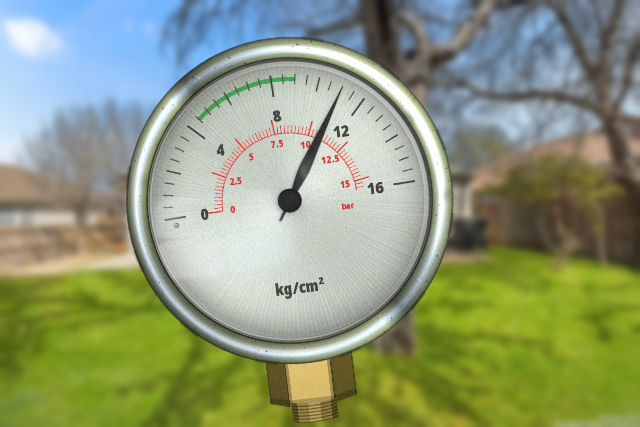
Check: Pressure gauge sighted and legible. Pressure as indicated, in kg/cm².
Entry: 11 kg/cm²
